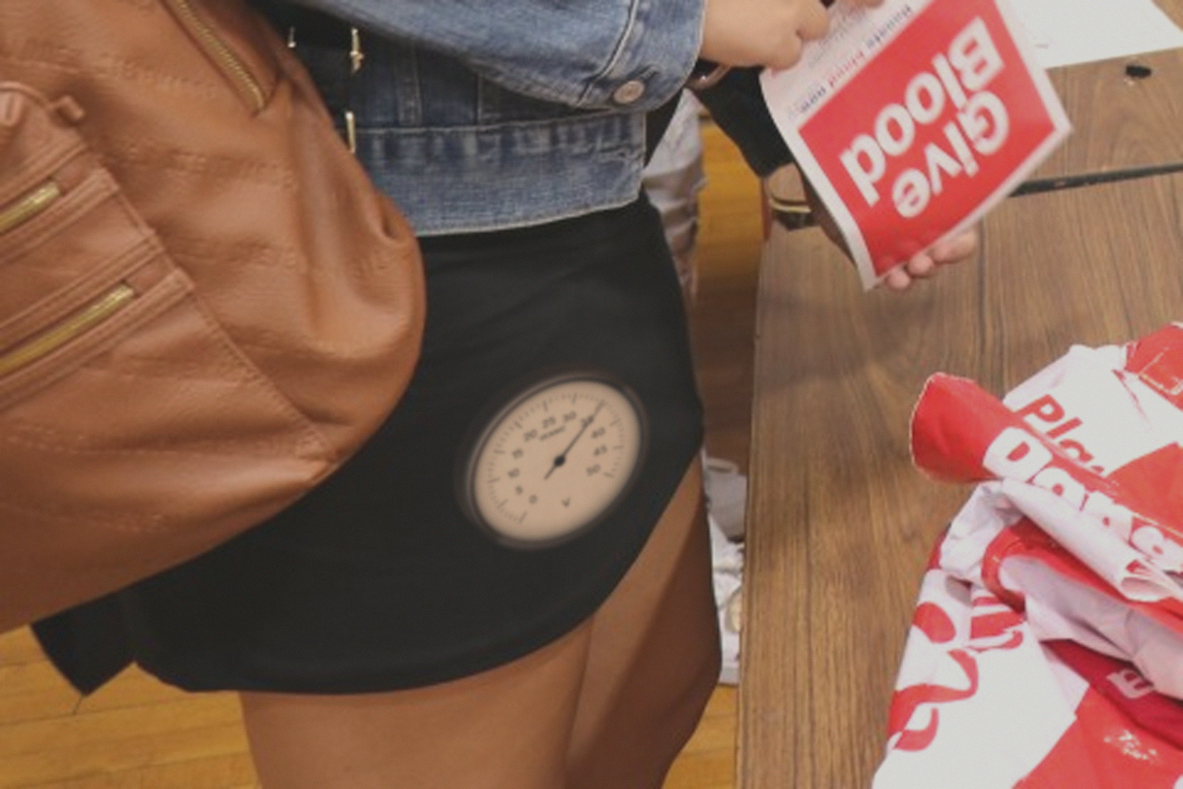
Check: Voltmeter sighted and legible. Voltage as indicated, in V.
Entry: 35 V
